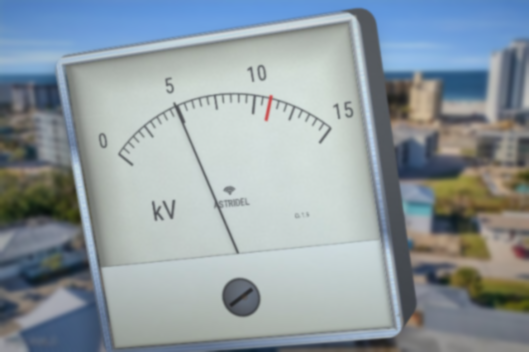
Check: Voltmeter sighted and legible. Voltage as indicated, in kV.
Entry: 5 kV
